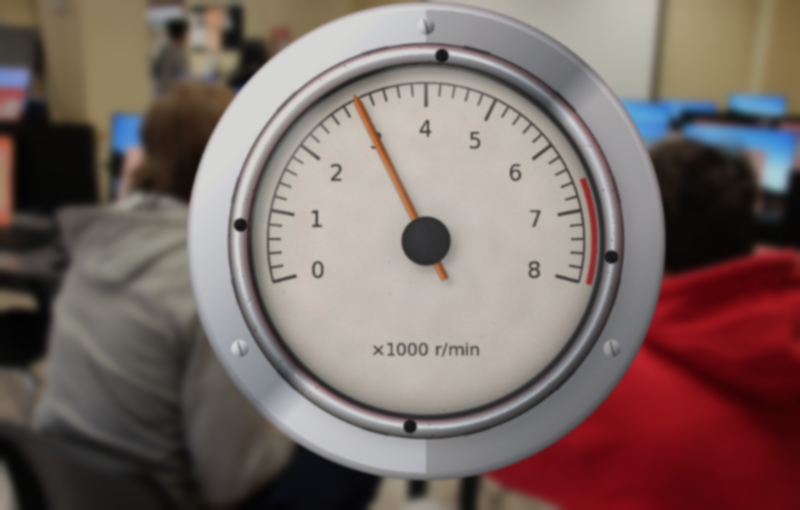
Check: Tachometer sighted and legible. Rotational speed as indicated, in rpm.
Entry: 3000 rpm
